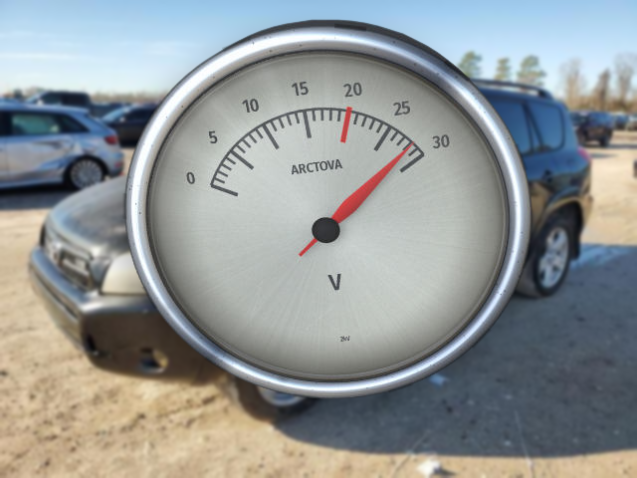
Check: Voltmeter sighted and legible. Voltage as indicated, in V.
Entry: 28 V
